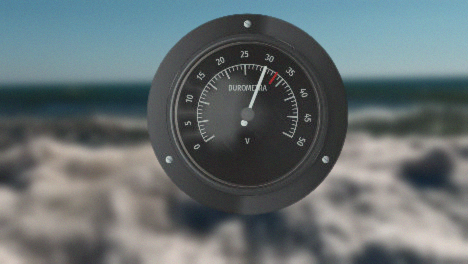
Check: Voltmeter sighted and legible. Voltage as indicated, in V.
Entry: 30 V
